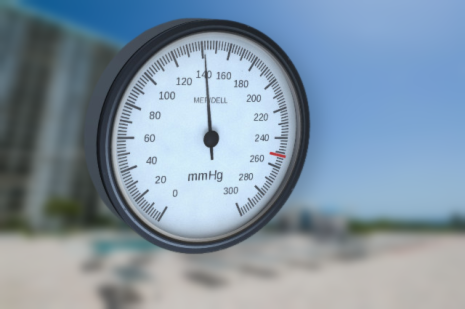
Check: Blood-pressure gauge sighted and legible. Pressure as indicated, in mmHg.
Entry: 140 mmHg
